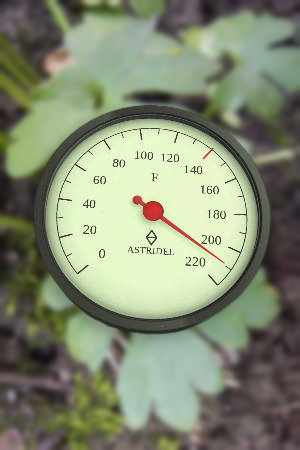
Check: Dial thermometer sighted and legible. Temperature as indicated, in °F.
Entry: 210 °F
